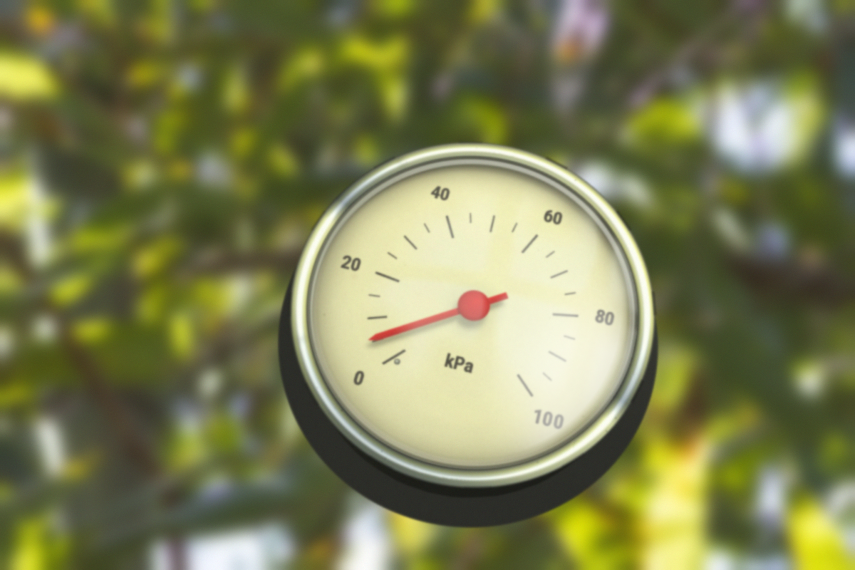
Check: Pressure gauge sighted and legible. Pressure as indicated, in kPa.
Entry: 5 kPa
